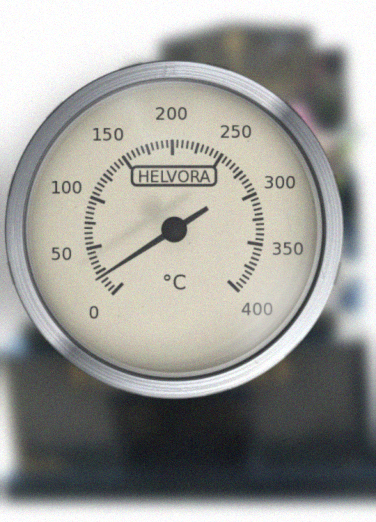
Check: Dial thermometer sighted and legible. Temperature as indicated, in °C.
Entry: 20 °C
